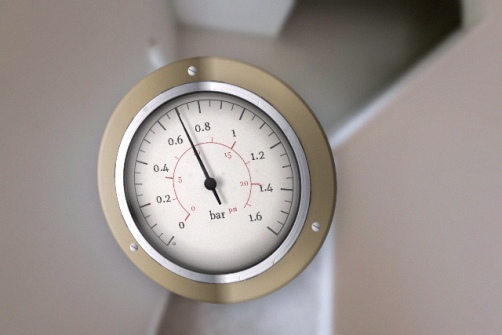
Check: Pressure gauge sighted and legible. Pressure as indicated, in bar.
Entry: 0.7 bar
